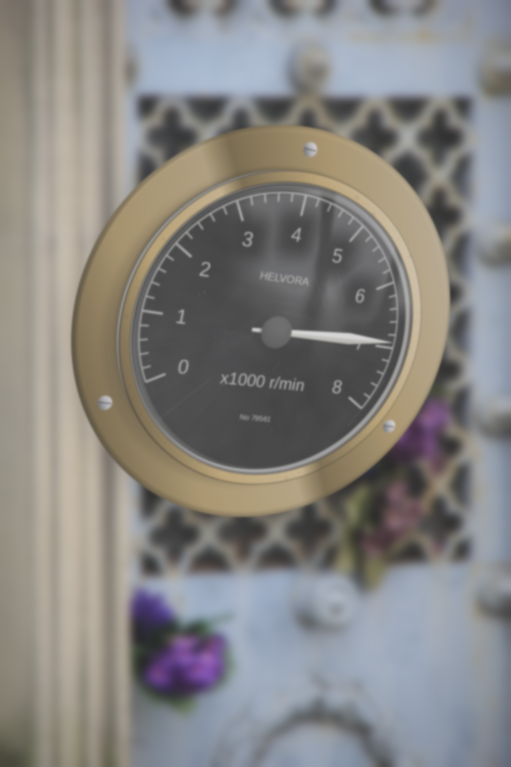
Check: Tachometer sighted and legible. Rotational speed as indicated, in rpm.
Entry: 6900 rpm
